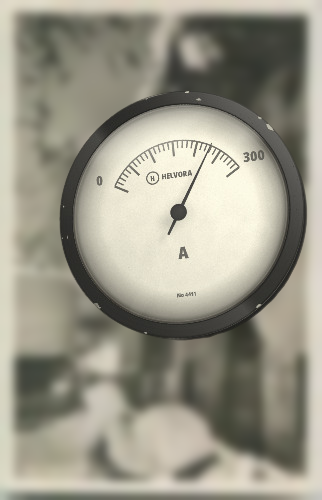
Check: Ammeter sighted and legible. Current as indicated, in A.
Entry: 230 A
